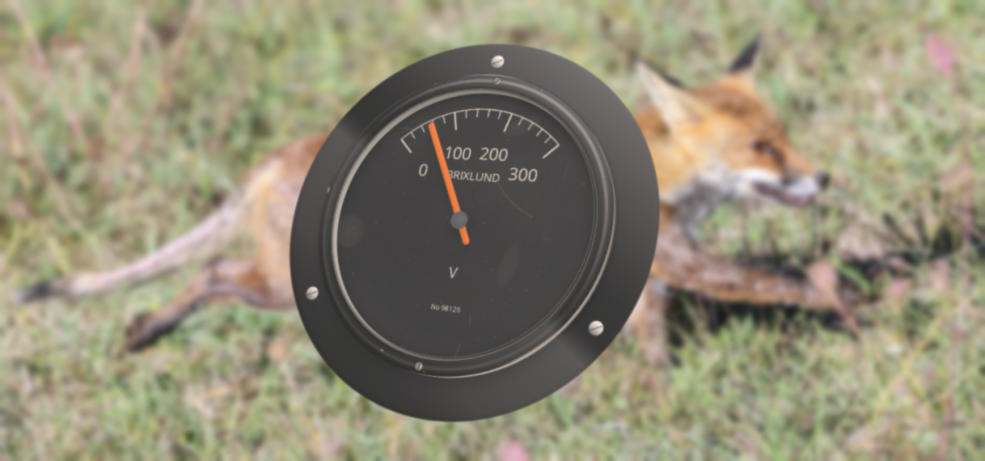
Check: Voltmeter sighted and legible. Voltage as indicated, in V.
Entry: 60 V
